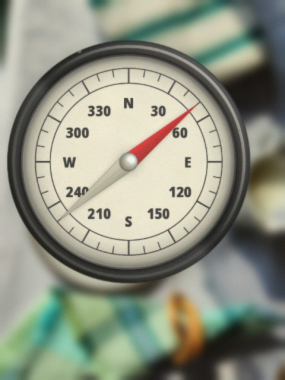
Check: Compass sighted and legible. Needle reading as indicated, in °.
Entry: 50 °
